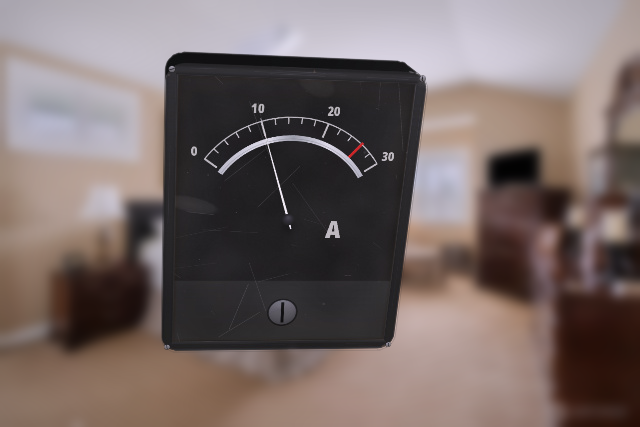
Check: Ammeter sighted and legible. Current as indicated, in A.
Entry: 10 A
